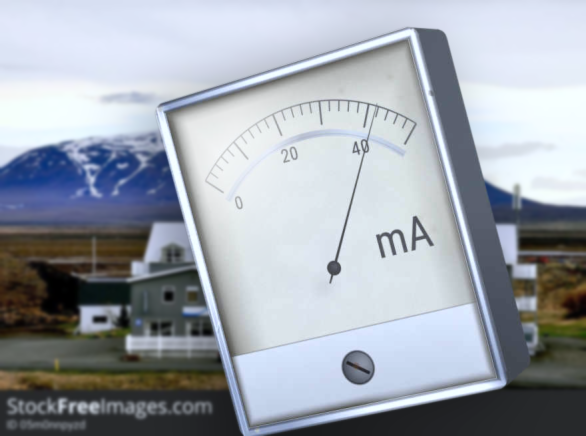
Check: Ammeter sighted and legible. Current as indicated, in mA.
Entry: 42 mA
